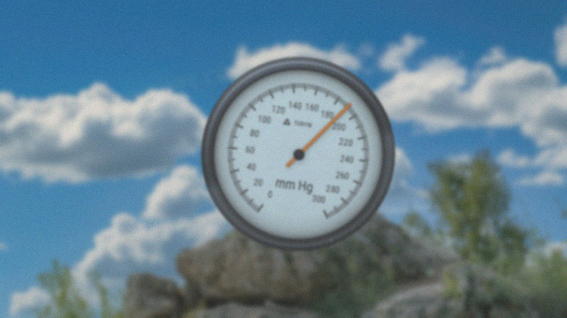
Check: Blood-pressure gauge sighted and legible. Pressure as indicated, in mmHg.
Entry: 190 mmHg
